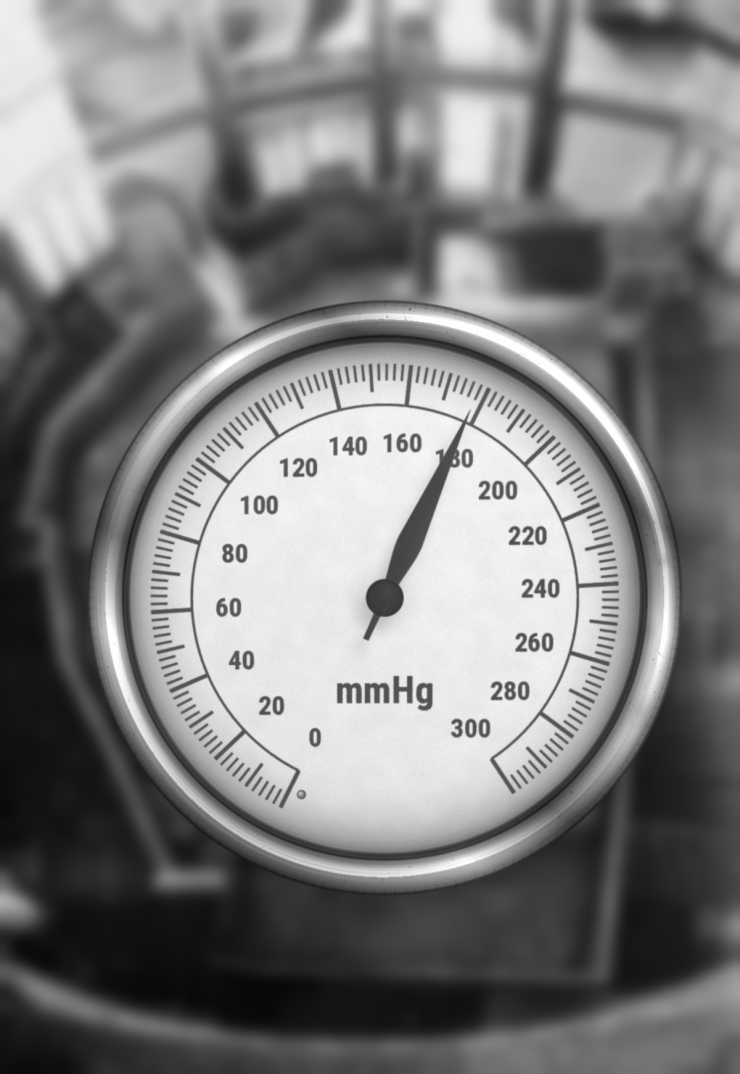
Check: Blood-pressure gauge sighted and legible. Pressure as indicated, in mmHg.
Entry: 178 mmHg
